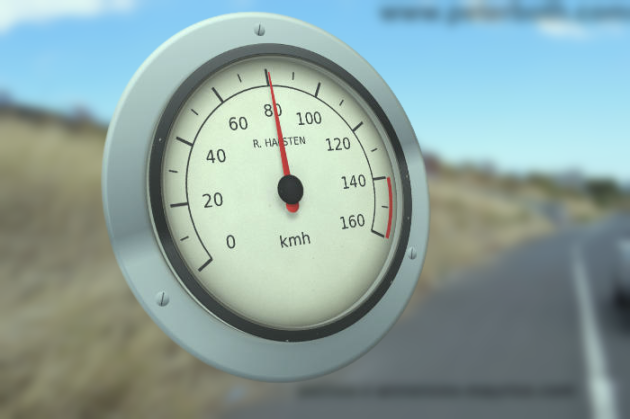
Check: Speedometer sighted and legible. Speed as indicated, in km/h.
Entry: 80 km/h
